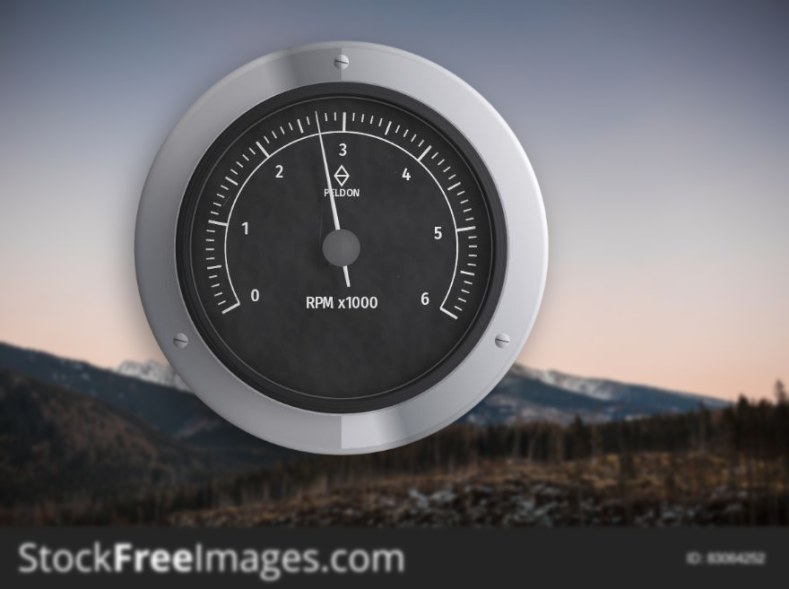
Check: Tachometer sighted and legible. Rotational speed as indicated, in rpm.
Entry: 2700 rpm
